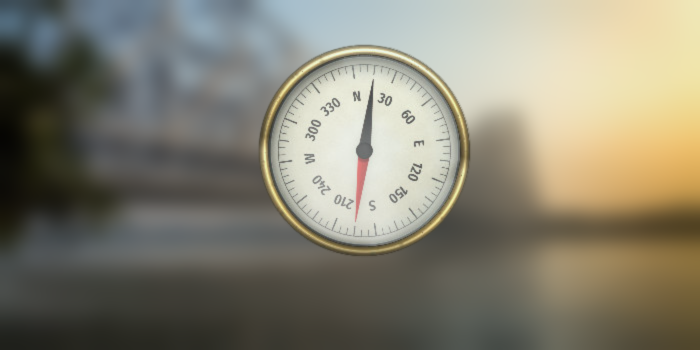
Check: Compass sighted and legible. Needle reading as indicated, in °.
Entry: 195 °
